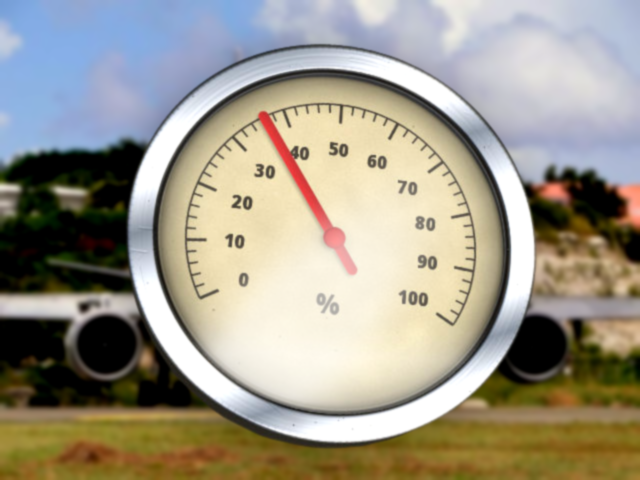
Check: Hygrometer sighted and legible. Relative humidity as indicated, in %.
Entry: 36 %
